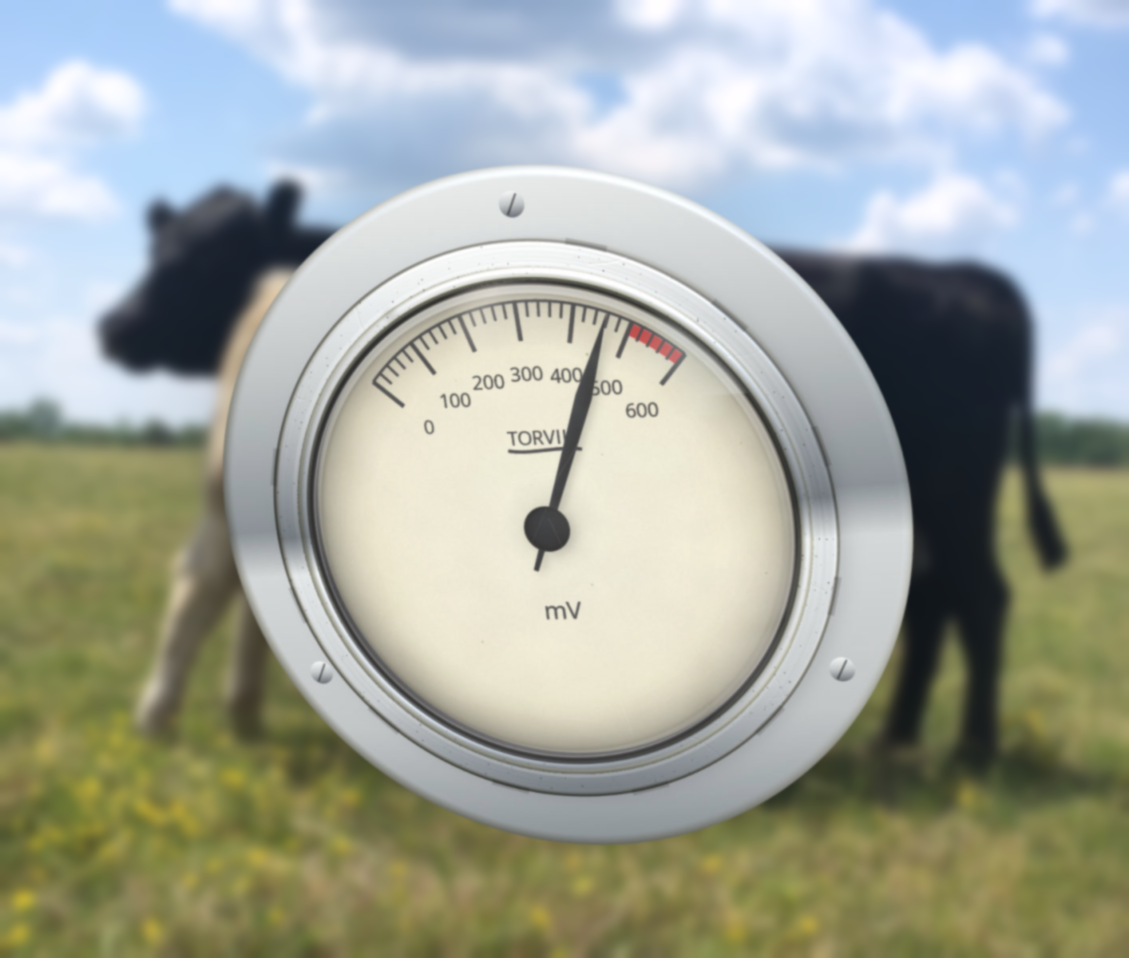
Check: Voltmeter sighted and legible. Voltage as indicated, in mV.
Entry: 460 mV
